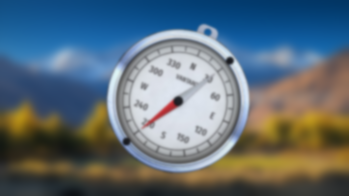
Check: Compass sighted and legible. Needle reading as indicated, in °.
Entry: 210 °
